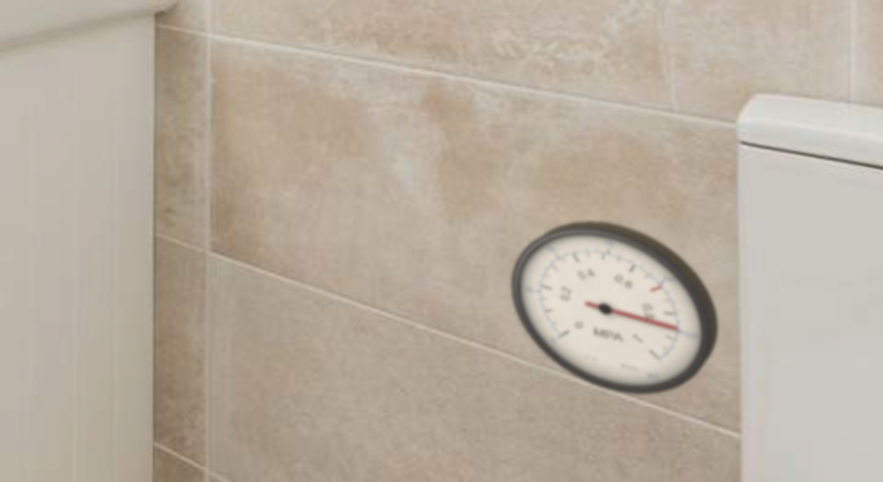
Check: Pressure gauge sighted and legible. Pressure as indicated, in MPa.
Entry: 0.85 MPa
